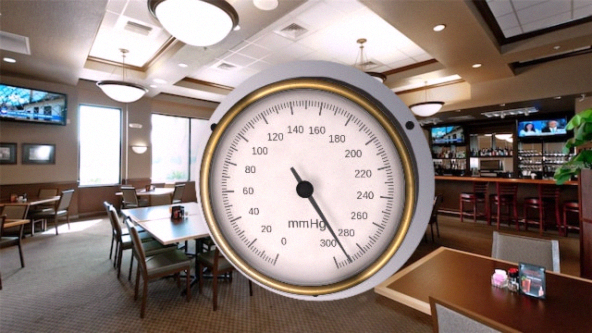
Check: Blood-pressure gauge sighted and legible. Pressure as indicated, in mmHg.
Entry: 290 mmHg
